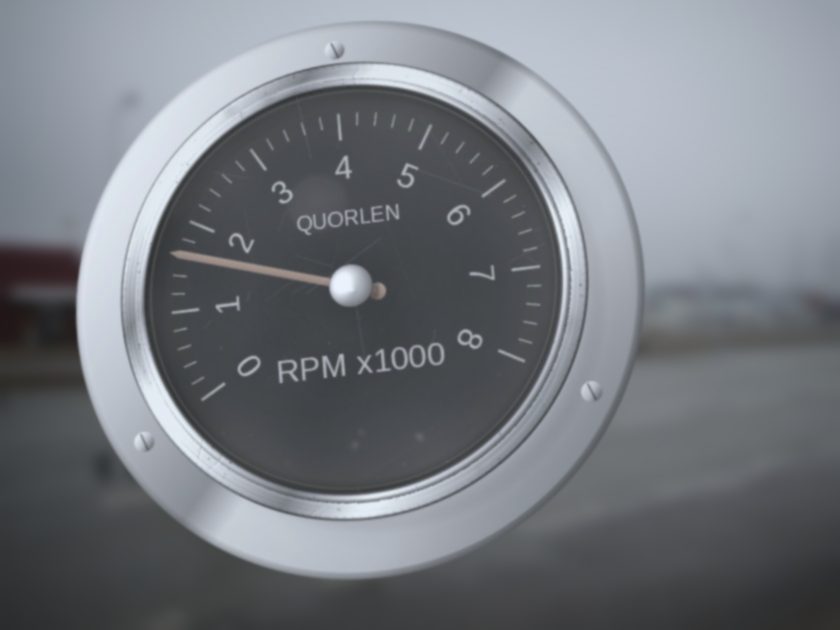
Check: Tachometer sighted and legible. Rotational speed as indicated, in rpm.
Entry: 1600 rpm
